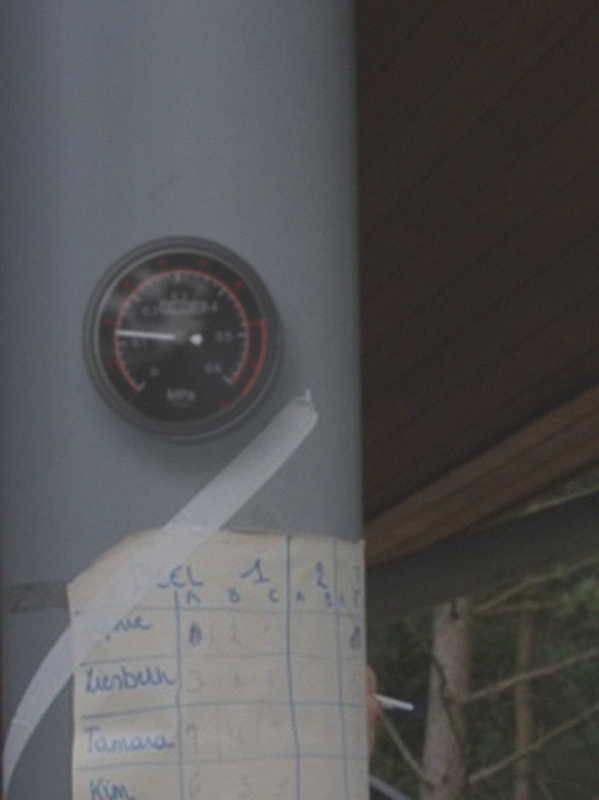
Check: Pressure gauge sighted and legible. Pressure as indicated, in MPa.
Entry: 0.12 MPa
